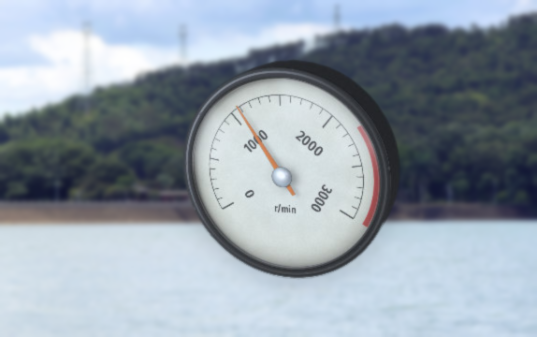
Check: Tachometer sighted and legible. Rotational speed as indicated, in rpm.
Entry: 1100 rpm
